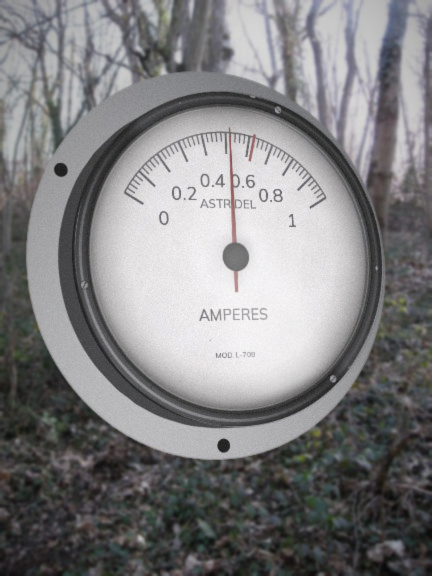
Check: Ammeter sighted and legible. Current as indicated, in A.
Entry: 0.5 A
